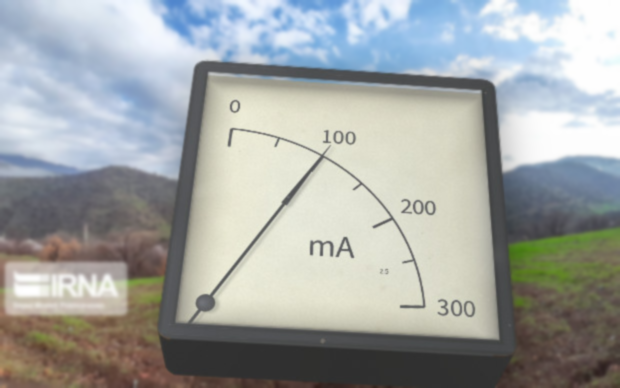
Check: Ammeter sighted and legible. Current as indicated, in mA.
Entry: 100 mA
